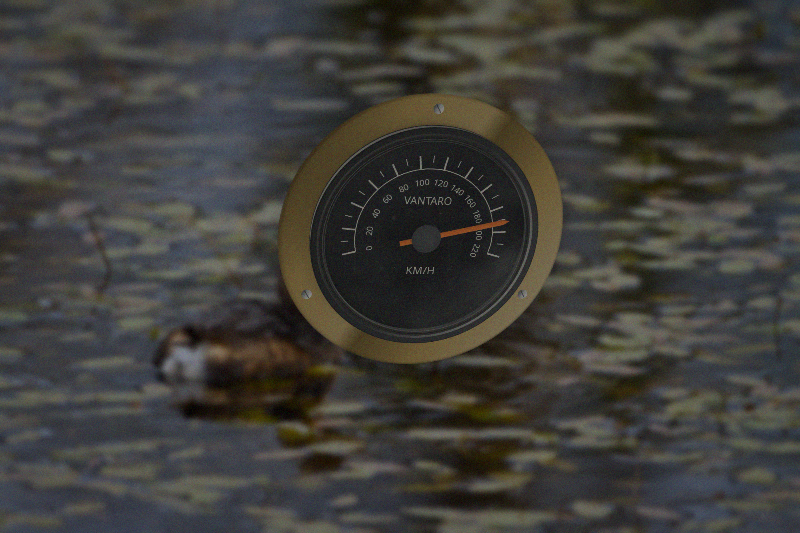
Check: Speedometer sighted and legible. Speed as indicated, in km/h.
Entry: 190 km/h
